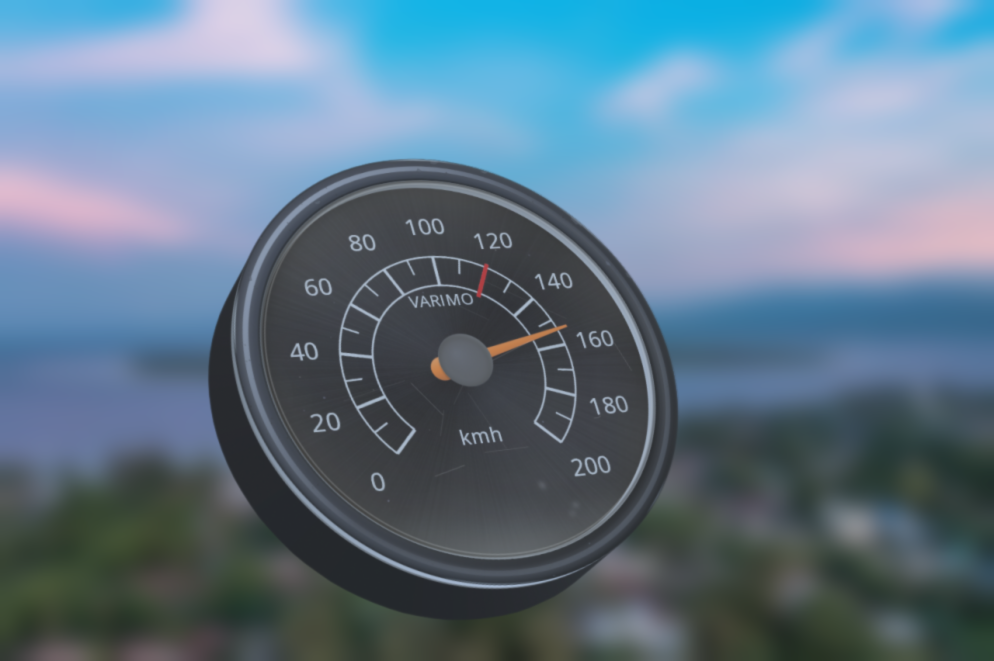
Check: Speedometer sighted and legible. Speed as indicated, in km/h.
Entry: 155 km/h
